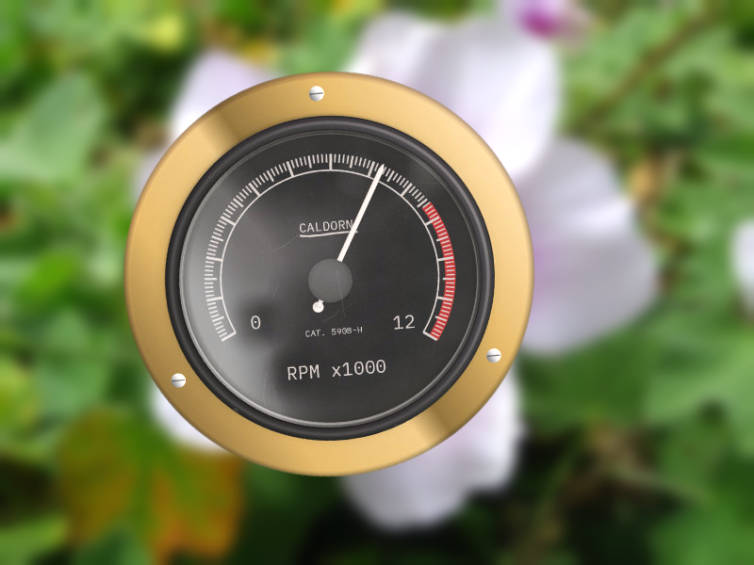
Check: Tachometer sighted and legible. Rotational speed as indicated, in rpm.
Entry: 7200 rpm
